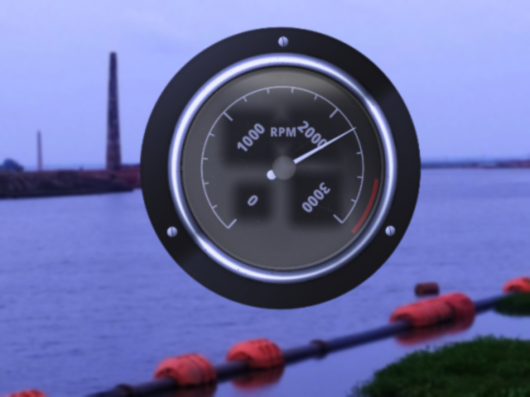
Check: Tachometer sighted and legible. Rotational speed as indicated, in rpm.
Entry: 2200 rpm
